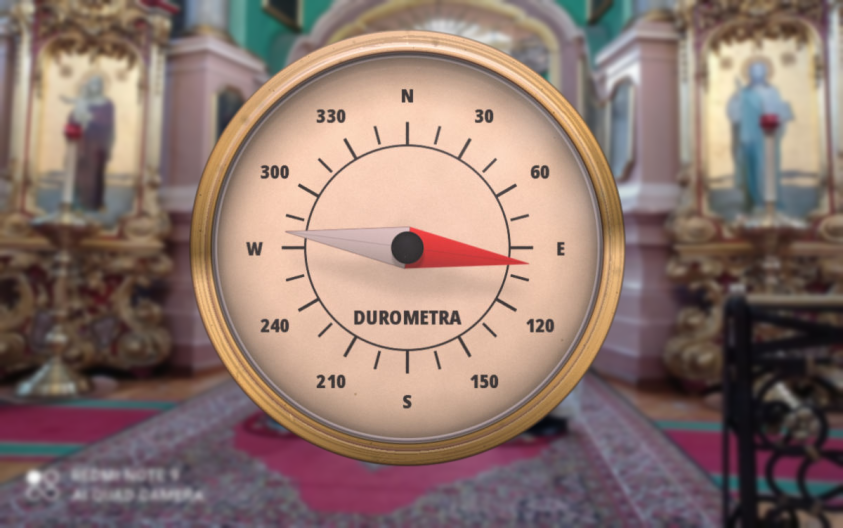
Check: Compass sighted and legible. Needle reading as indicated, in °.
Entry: 97.5 °
